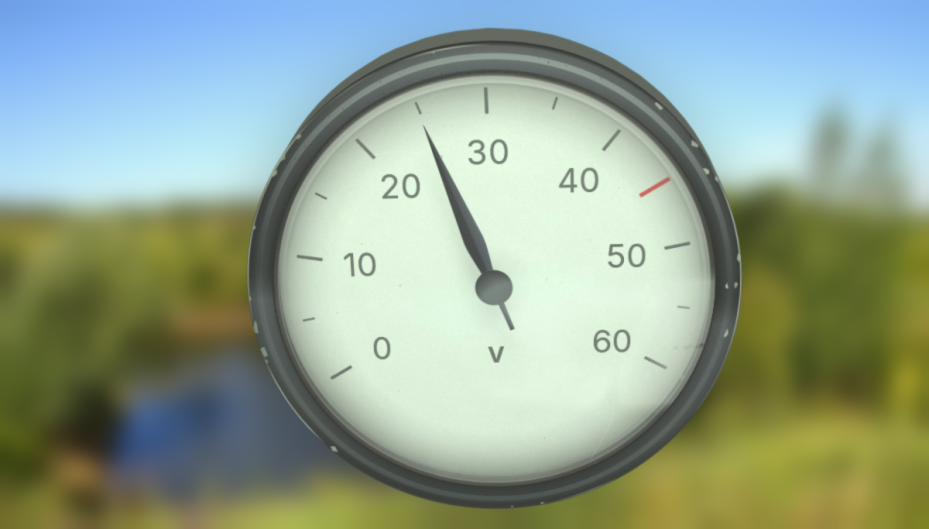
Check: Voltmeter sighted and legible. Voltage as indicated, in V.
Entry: 25 V
